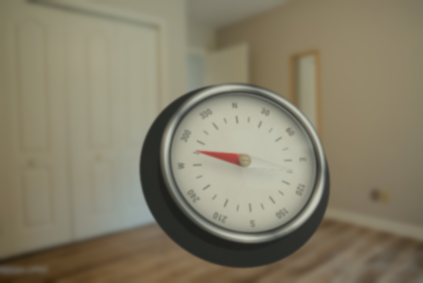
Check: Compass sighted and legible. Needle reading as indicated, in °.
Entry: 285 °
